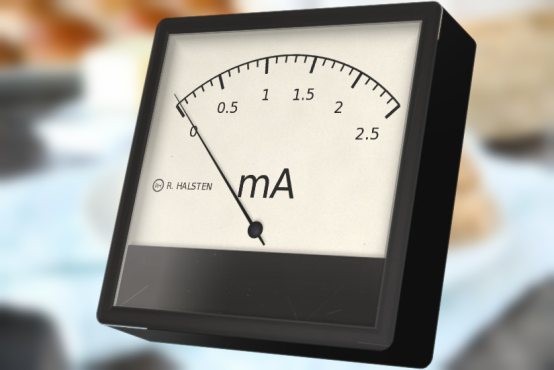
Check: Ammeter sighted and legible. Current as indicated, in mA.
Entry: 0.05 mA
